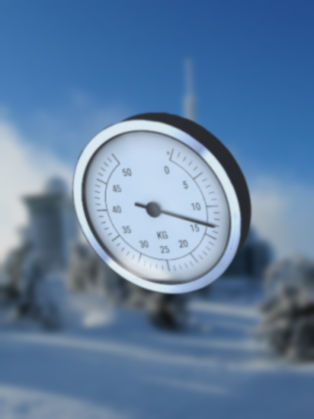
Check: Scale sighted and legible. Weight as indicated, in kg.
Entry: 13 kg
